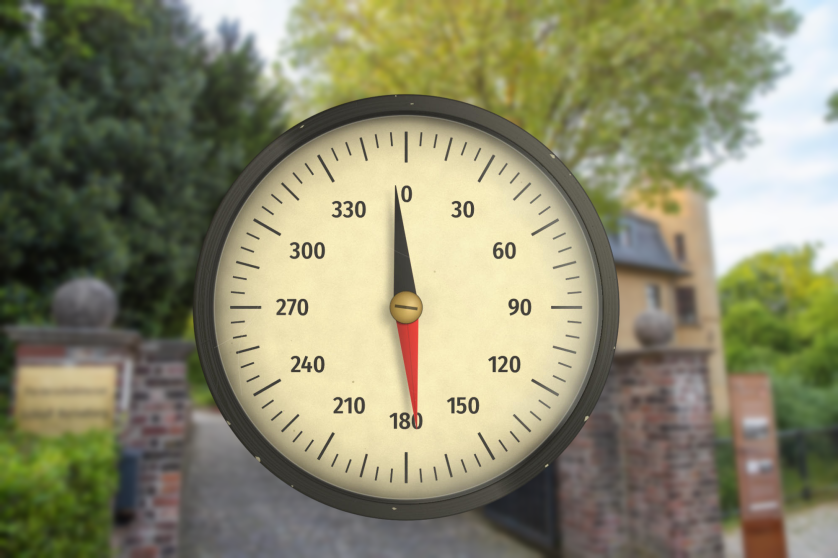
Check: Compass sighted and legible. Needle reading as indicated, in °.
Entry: 175 °
